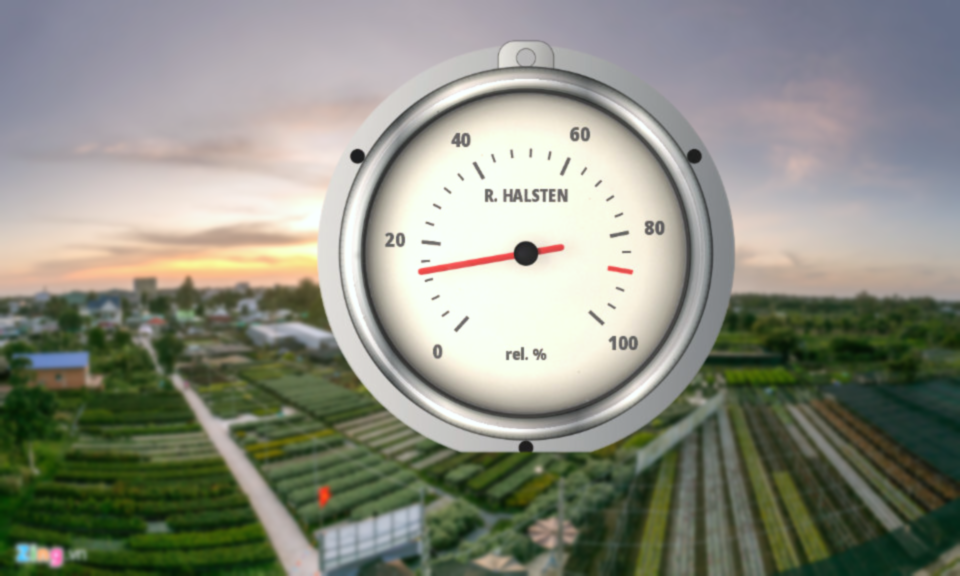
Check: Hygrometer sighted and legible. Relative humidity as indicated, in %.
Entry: 14 %
